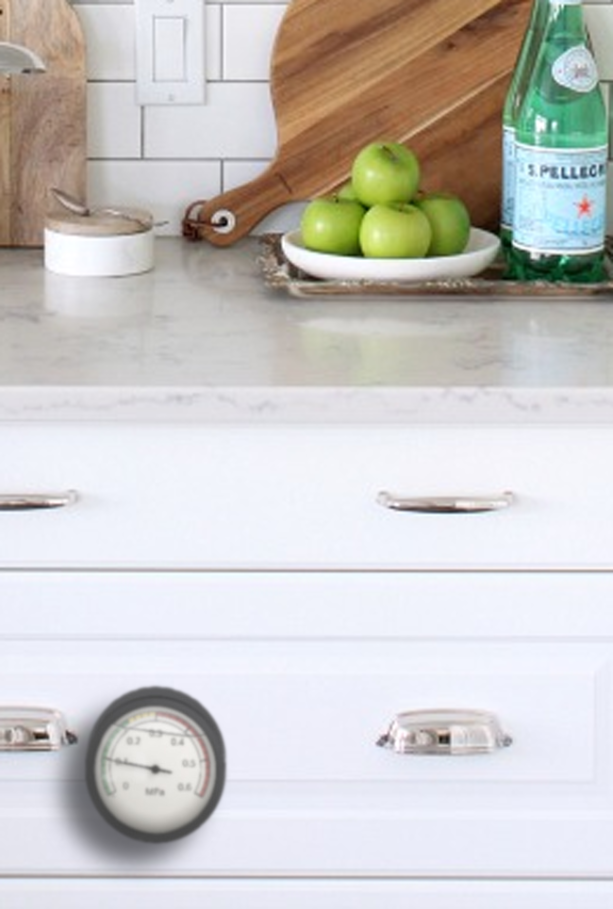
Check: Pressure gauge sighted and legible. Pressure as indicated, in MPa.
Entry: 0.1 MPa
